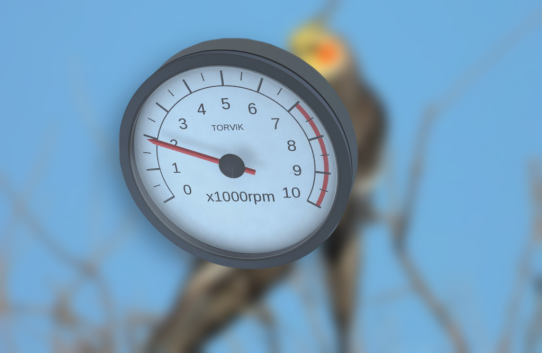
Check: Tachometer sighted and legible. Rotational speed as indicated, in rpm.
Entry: 2000 rpm
